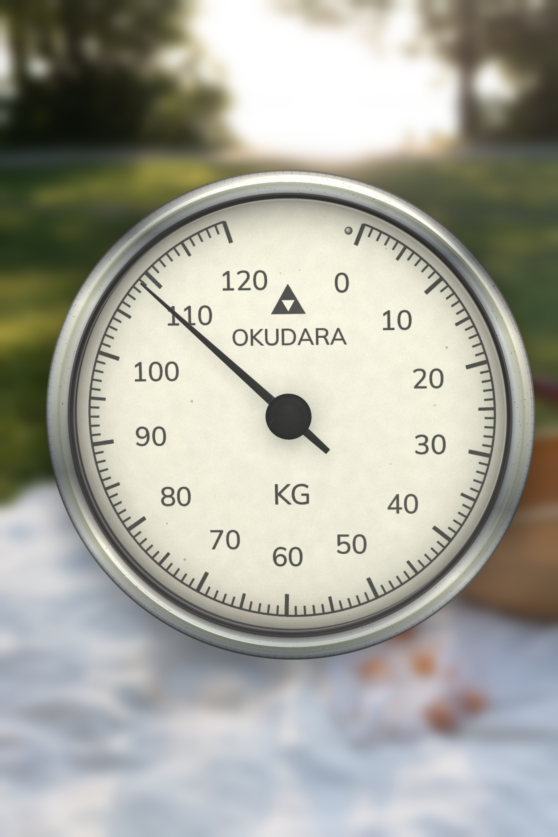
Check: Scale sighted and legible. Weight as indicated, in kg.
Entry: 109 kg
